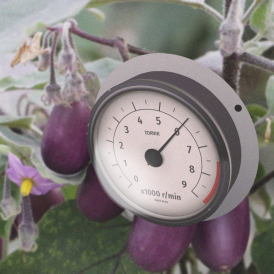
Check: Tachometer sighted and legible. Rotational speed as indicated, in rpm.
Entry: 6000 rpm
